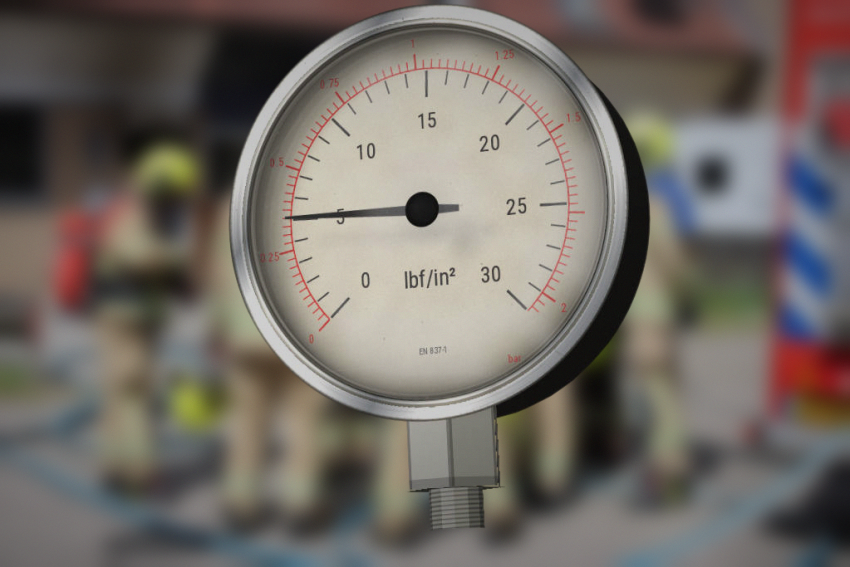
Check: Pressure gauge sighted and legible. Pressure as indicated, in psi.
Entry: 5 psi
